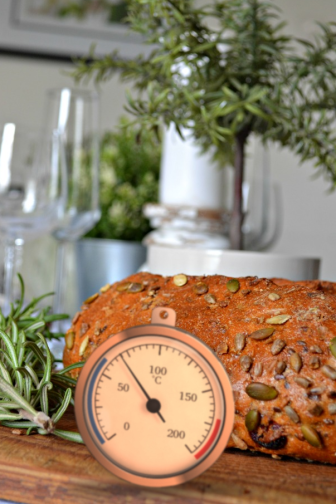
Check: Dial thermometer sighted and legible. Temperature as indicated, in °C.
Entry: 70 °C
